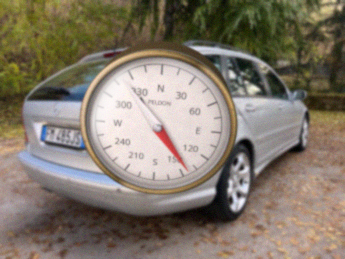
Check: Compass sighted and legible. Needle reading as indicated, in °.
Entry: 142.5 °
